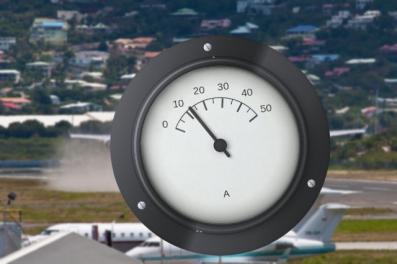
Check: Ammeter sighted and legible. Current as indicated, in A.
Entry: 12.5 A
